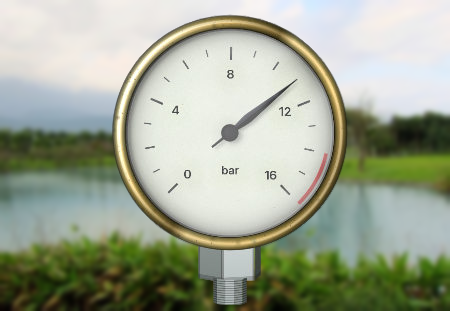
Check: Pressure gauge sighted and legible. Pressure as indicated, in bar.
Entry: 11 bar
